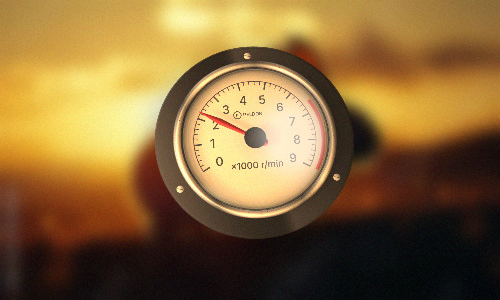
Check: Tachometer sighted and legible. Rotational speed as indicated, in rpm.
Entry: 2200 rpm
